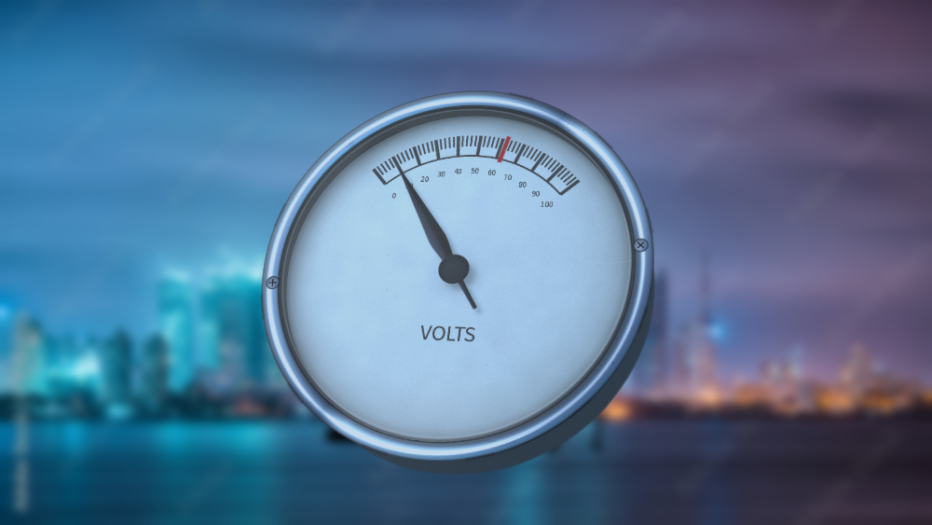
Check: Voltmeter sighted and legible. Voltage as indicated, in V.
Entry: 10 V
